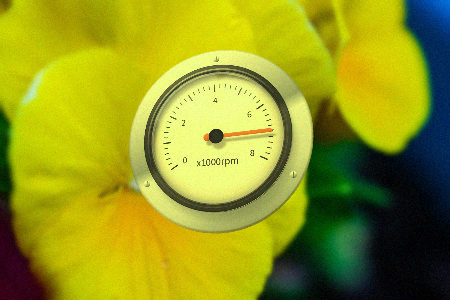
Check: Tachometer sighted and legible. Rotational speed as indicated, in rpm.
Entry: 7000 rpm
